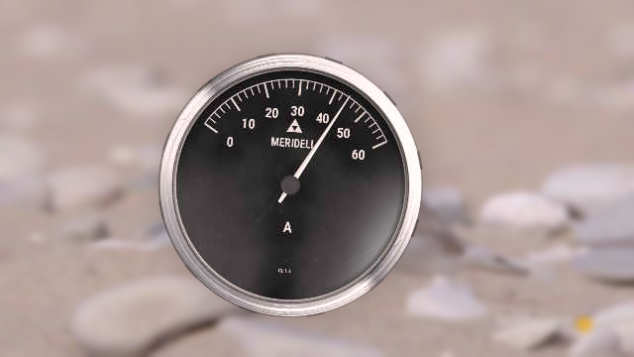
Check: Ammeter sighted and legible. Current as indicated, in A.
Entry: 44 A
